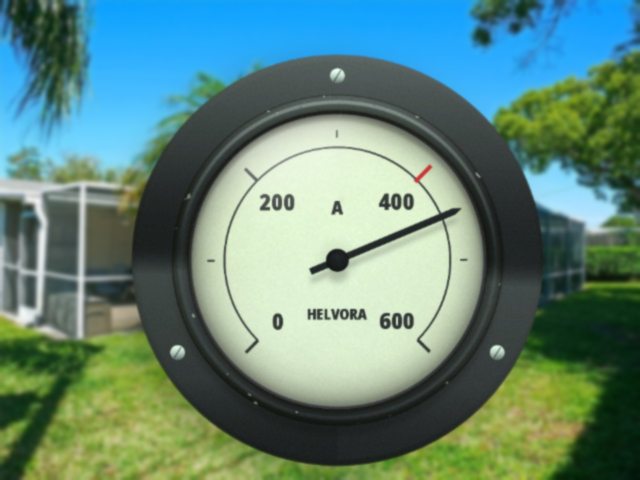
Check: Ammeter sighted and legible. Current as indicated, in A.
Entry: 450 A
